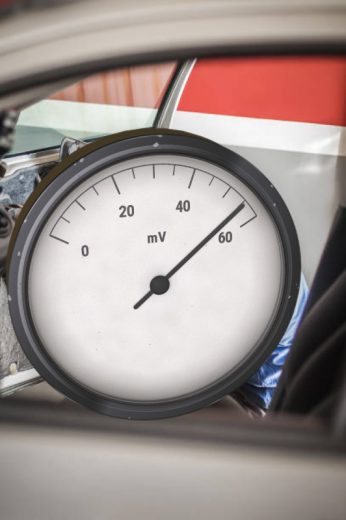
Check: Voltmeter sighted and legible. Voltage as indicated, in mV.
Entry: 55 mV
